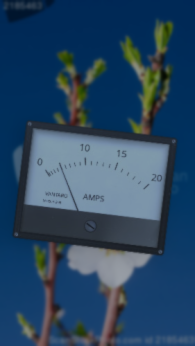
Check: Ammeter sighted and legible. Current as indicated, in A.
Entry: 5 A
